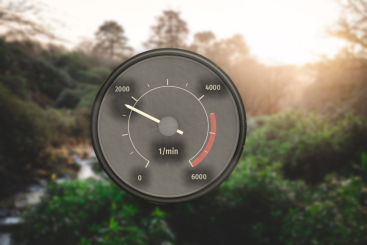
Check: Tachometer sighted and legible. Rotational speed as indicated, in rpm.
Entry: 1750 rpm
